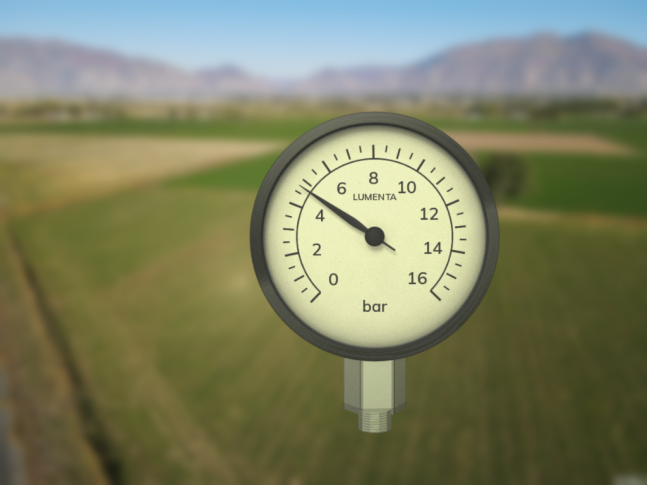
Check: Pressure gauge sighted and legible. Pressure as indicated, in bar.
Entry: 4.75 bar
